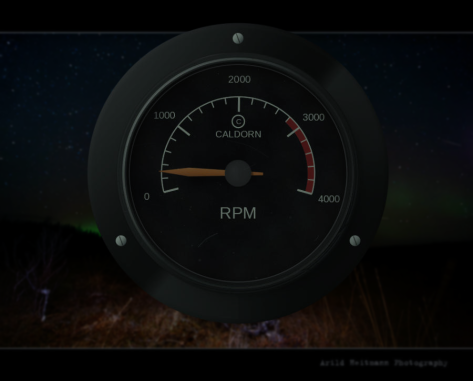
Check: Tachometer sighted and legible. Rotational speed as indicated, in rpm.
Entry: 300 rpm
